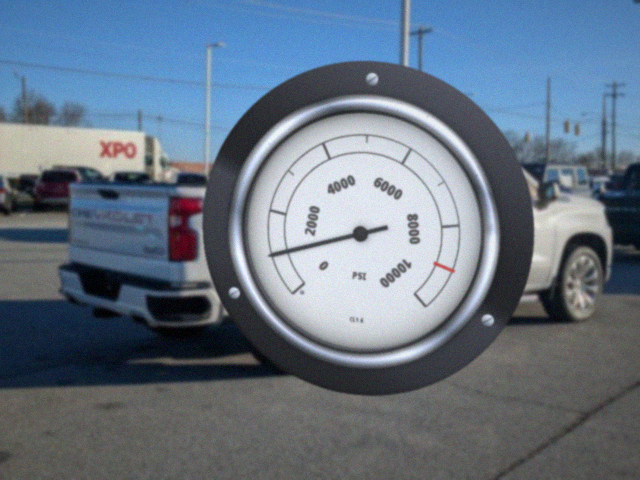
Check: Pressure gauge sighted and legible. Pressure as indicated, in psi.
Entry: 1000 psi
